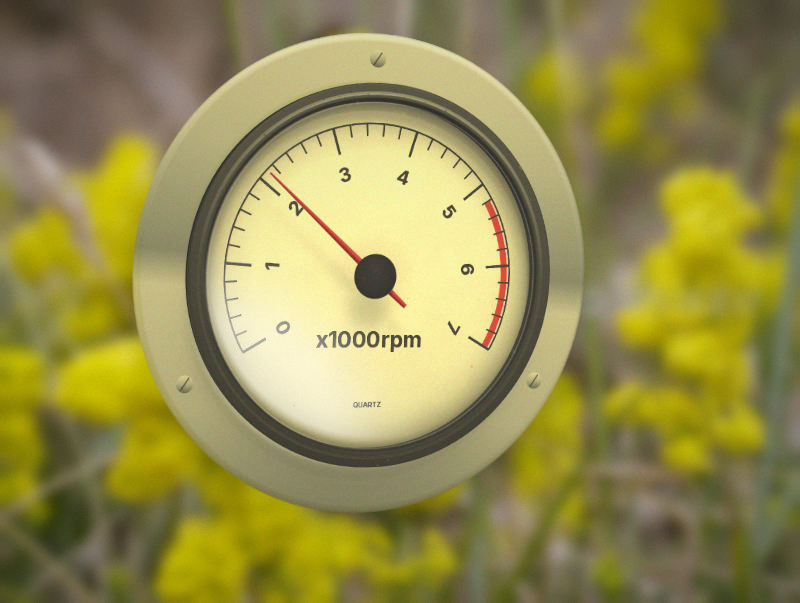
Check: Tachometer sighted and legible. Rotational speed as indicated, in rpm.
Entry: 2100 rpm
